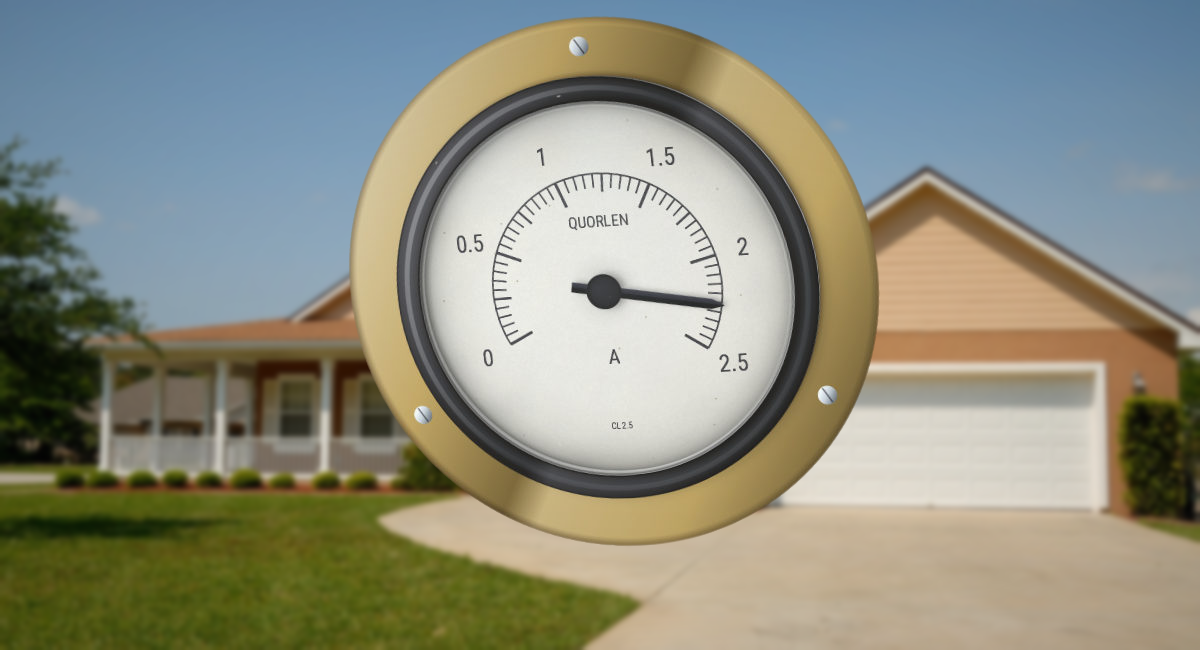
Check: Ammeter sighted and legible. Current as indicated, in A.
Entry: 2.25 A
